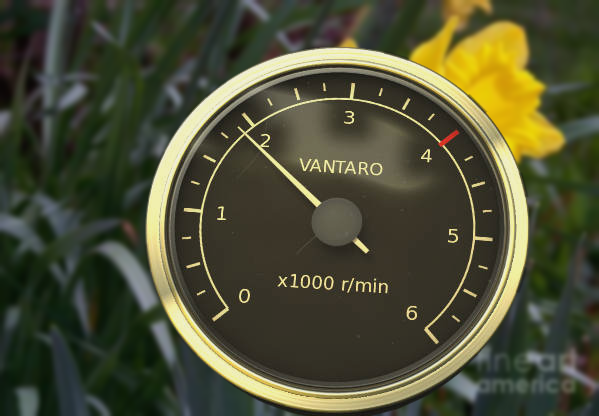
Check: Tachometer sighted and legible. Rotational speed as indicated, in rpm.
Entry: 1875 rpm
